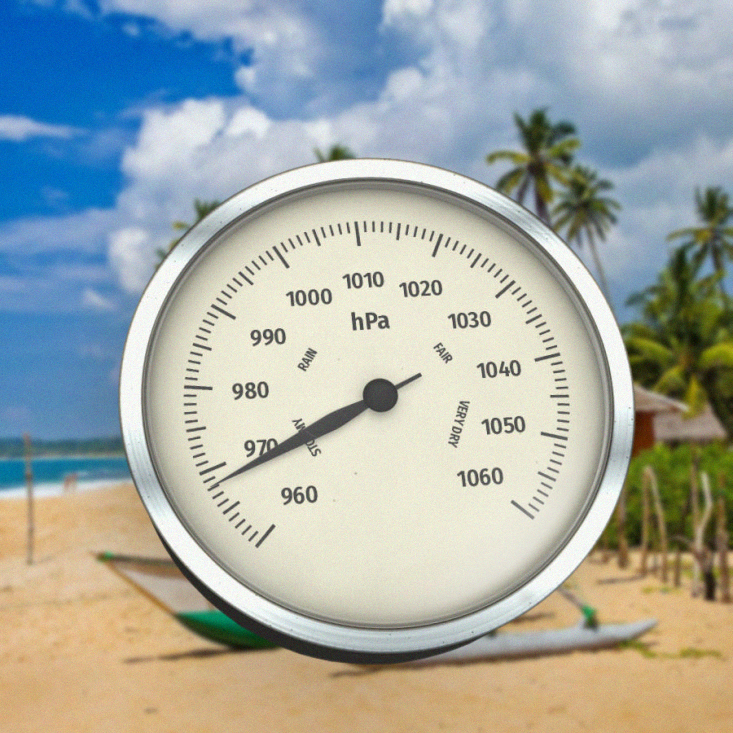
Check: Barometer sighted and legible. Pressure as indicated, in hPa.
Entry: 968 hPa
